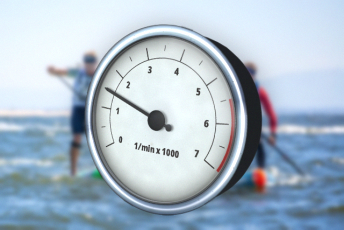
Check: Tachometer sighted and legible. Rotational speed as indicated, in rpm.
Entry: 1500 rpm
